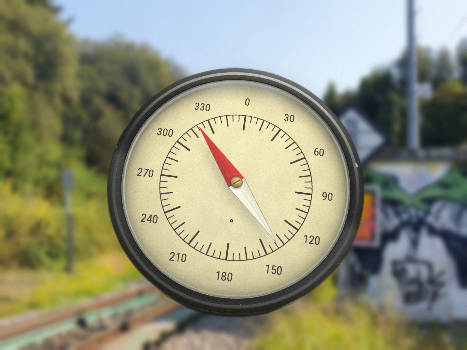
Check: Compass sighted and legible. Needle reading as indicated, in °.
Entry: 320 °
